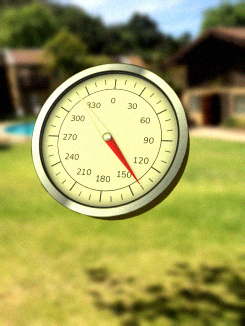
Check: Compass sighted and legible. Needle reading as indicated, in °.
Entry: 140 °
